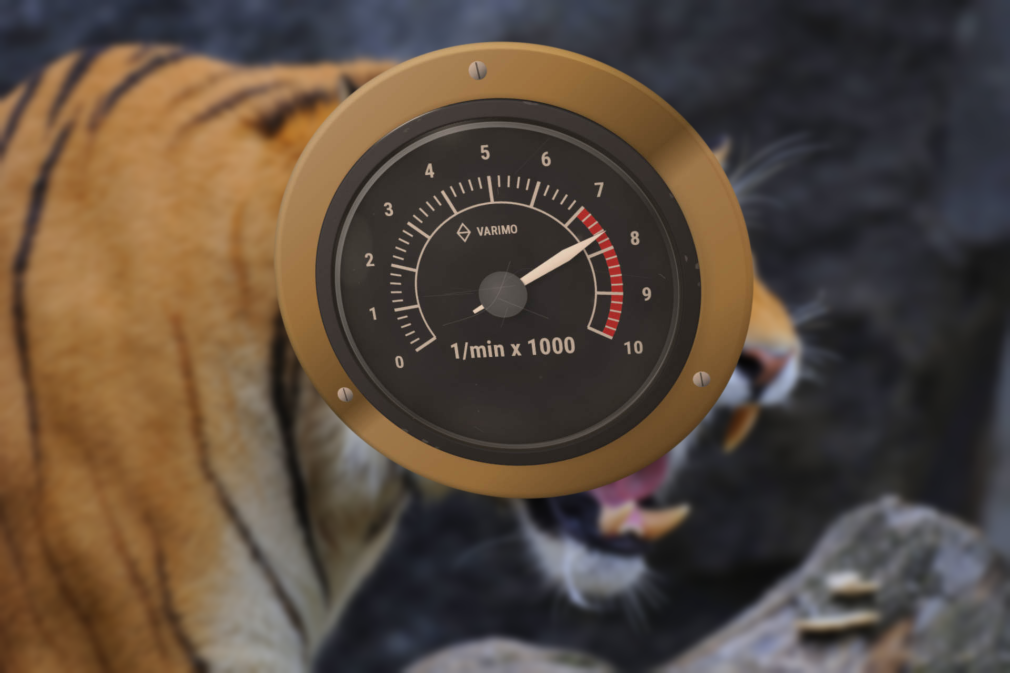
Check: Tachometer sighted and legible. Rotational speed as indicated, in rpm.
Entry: 7600 rpm
